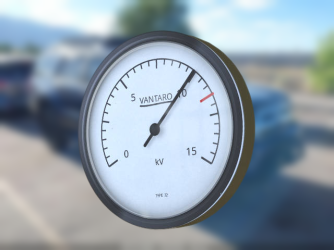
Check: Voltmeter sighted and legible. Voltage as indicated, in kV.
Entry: 10 kV
